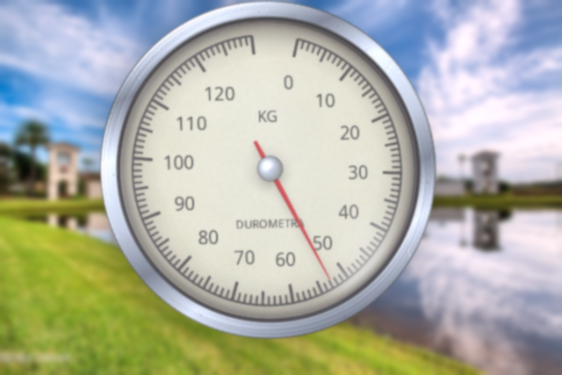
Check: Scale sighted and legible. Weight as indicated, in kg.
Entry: 53 kg
